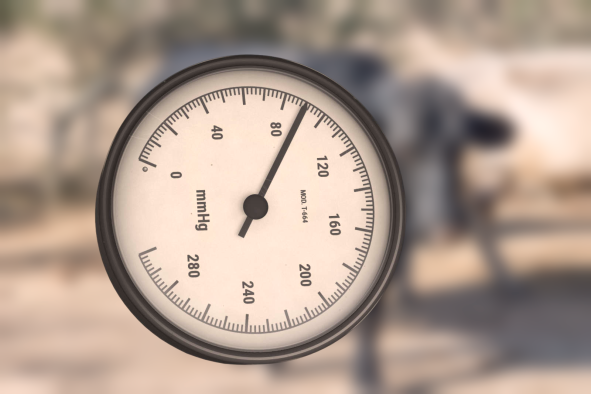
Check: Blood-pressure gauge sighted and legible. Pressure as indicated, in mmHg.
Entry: 90 mmHg
